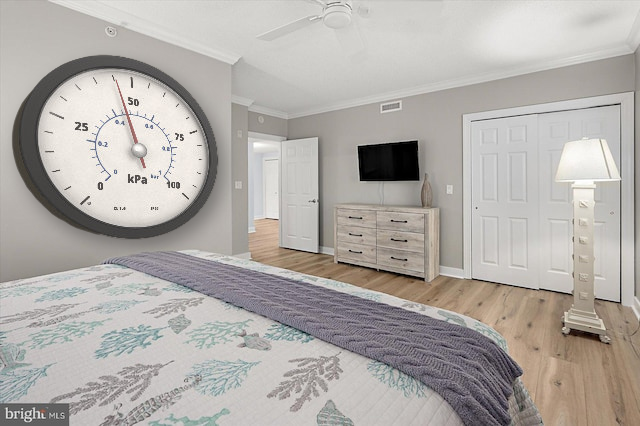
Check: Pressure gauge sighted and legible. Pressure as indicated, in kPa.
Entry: 45 kPa
